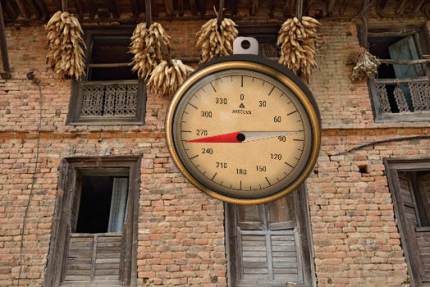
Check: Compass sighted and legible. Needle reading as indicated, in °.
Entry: 260 °
